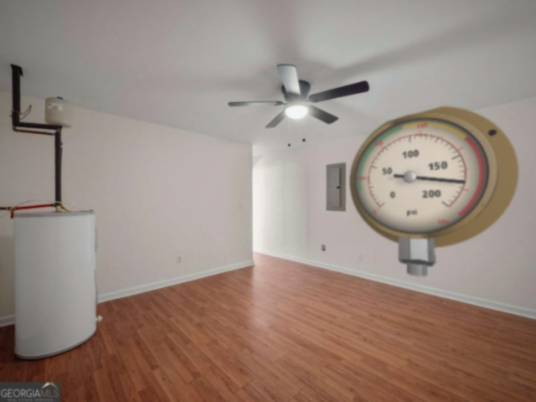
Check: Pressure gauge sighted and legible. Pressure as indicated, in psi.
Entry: 175 psi
